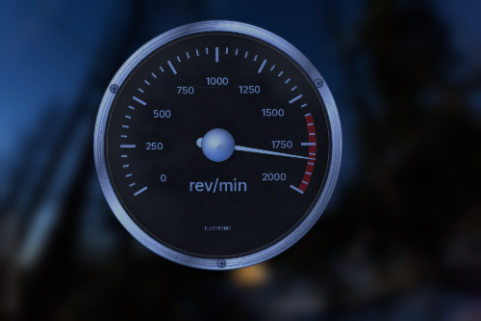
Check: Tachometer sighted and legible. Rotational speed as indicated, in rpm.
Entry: 1825 rpm
